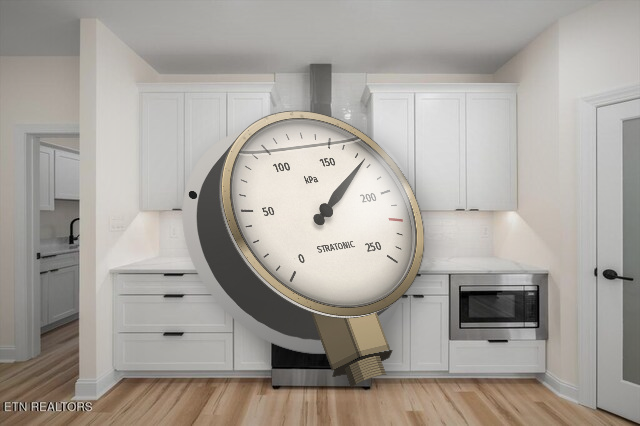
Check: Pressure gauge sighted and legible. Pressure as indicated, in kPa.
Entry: 175 kPa
